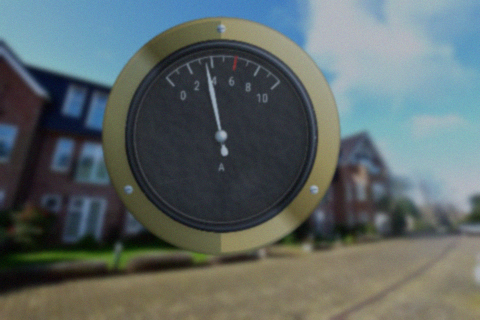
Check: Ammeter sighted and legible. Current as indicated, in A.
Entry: 3.5 A
